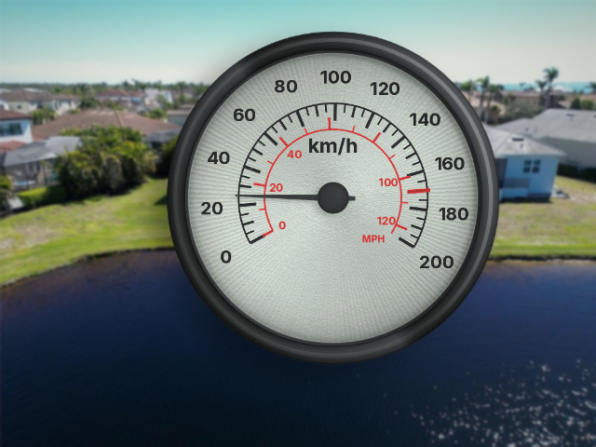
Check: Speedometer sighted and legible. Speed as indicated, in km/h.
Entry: 25 km/h
